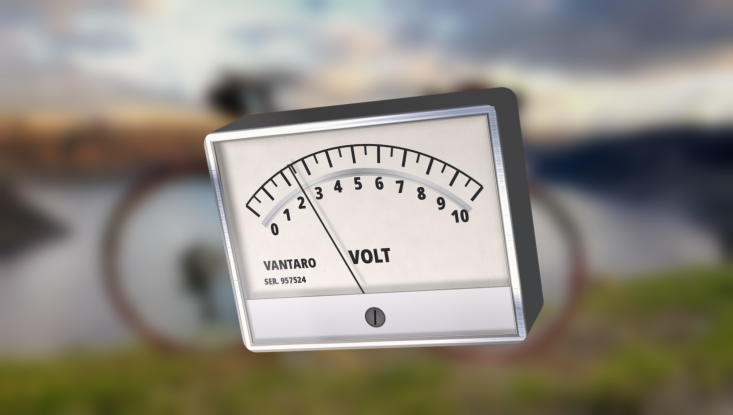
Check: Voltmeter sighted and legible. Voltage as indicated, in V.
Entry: 2.5 V
